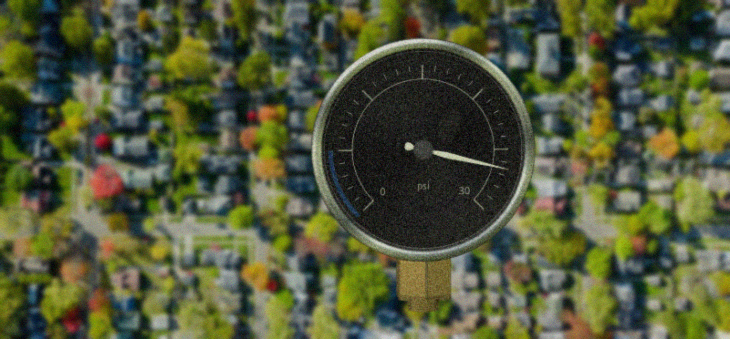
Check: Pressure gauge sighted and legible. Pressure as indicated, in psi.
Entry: 26.5 psi
